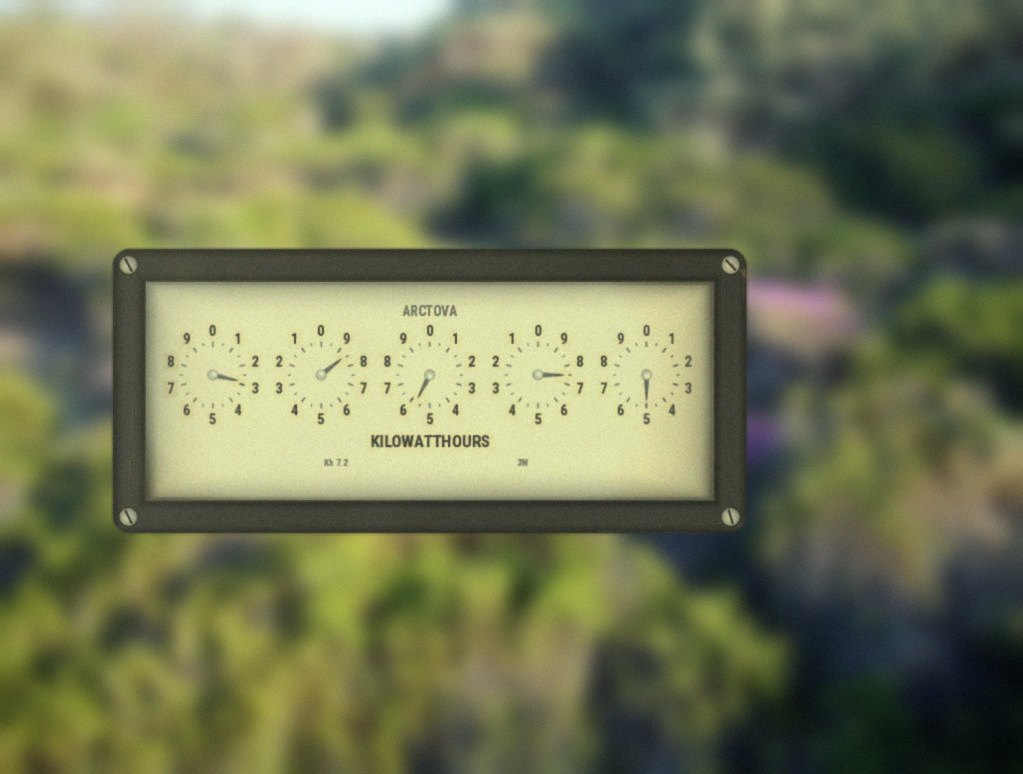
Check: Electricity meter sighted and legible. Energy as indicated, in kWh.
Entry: 28575 kWh
